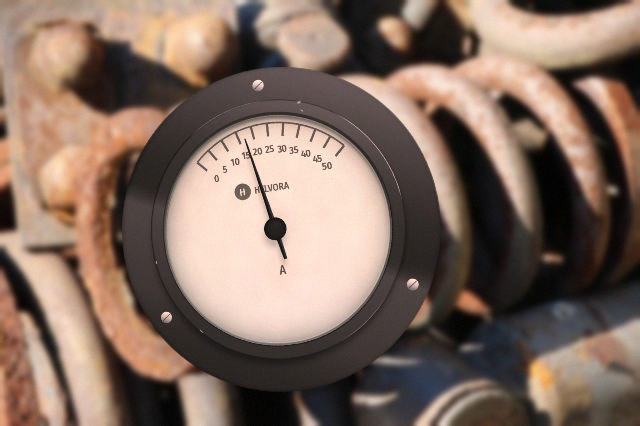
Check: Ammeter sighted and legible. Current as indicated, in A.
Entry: 17.5 A
